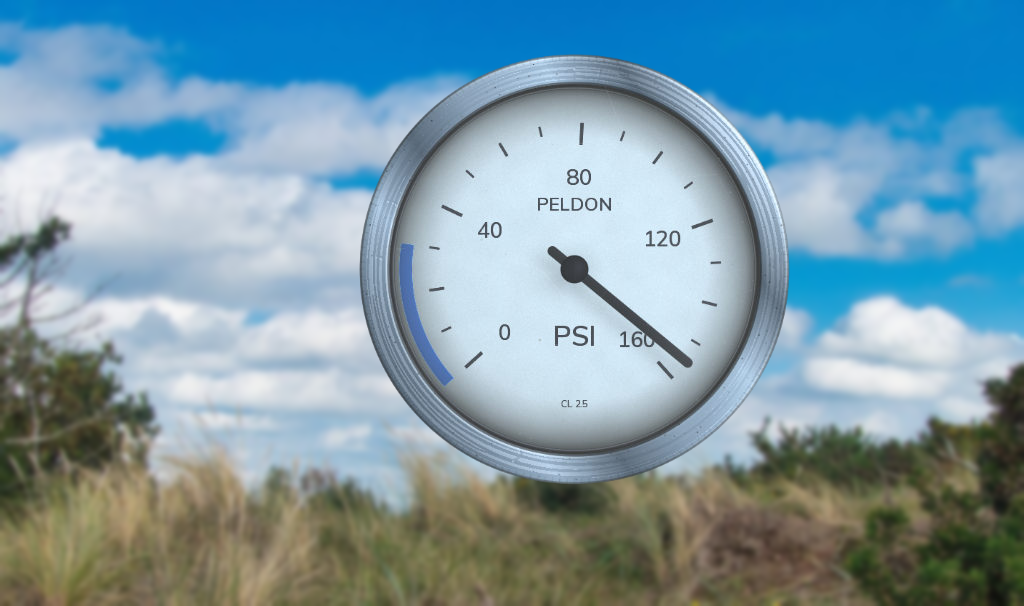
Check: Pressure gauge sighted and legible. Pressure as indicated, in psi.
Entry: 155 psi
